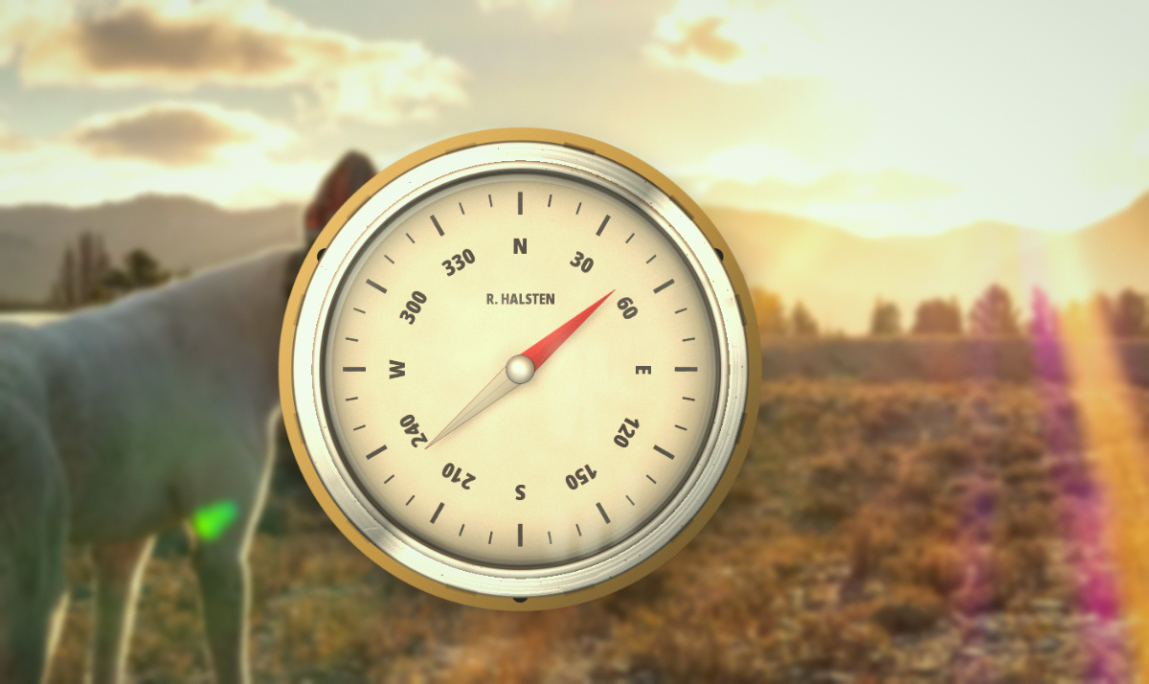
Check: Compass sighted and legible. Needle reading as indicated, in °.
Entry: 50 °
